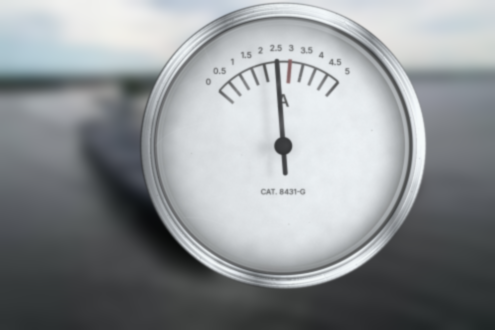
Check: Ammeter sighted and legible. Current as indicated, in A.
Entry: 2.5 A
